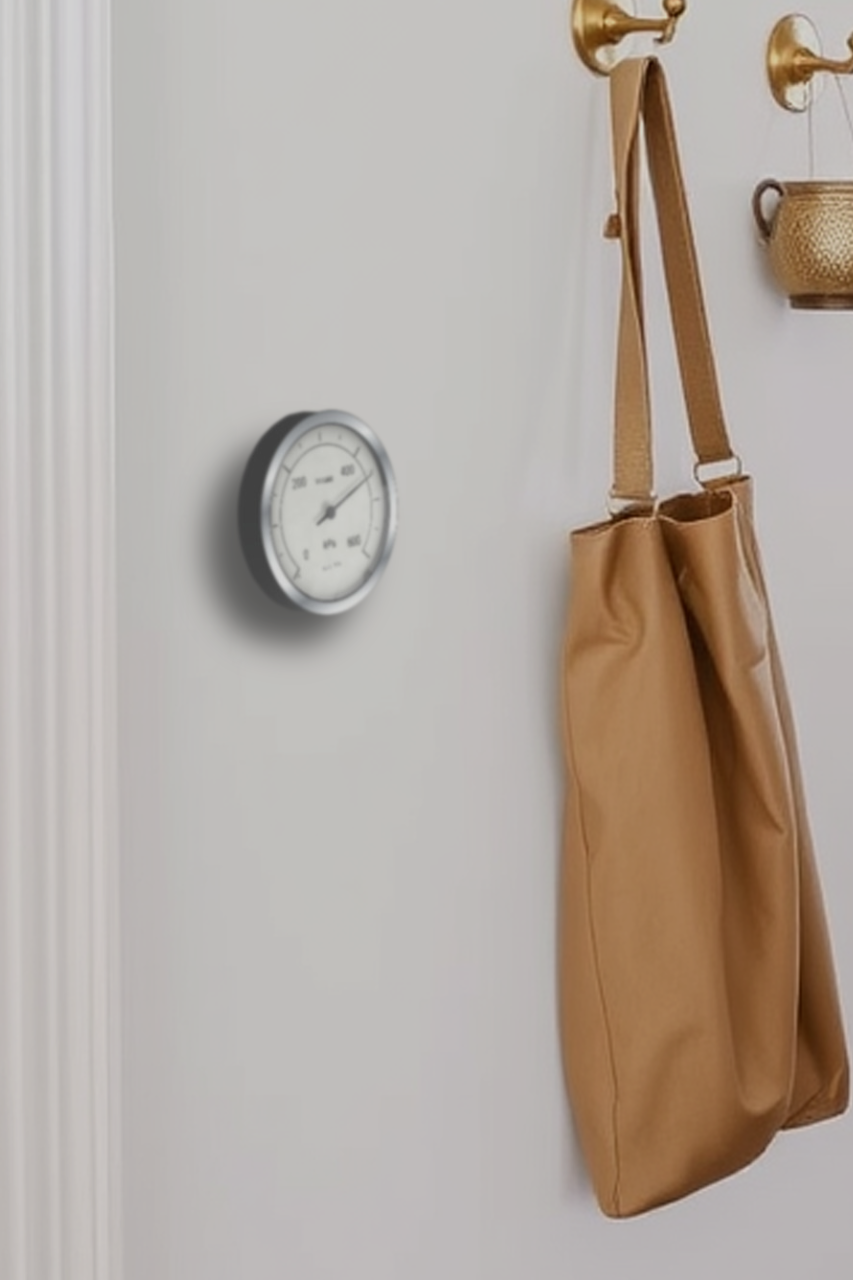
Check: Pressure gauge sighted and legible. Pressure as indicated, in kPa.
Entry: 450 kPa
